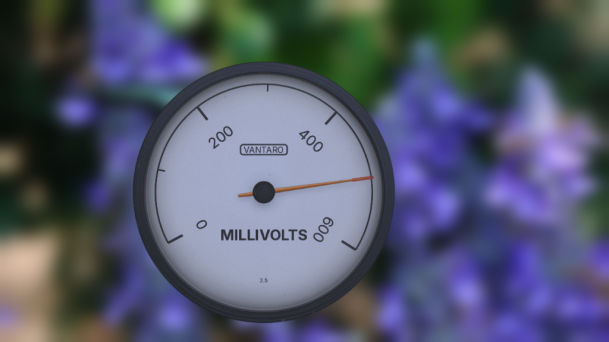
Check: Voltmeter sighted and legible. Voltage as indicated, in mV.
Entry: 500 mV
